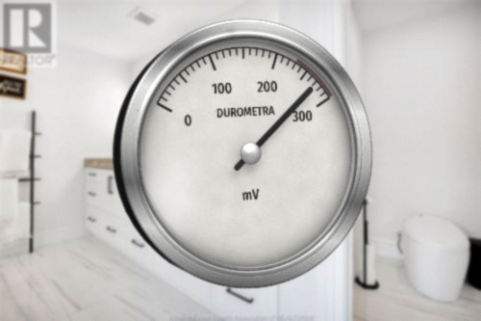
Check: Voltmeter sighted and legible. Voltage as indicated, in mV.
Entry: 270 mV
